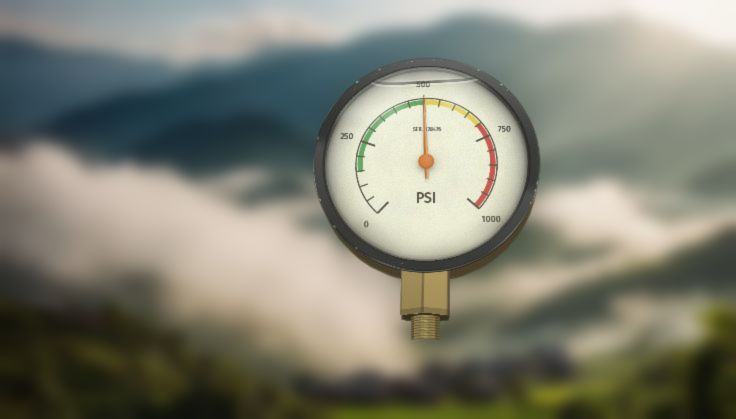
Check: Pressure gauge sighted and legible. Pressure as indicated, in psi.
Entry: 500 psi
